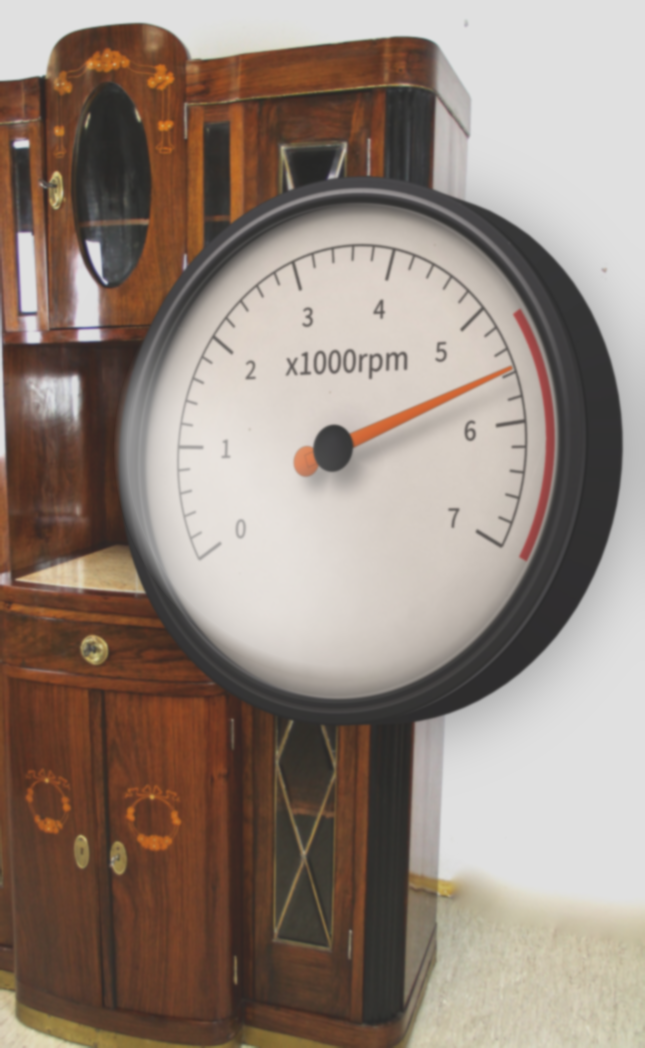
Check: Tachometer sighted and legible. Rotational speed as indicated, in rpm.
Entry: 5600 rpm
